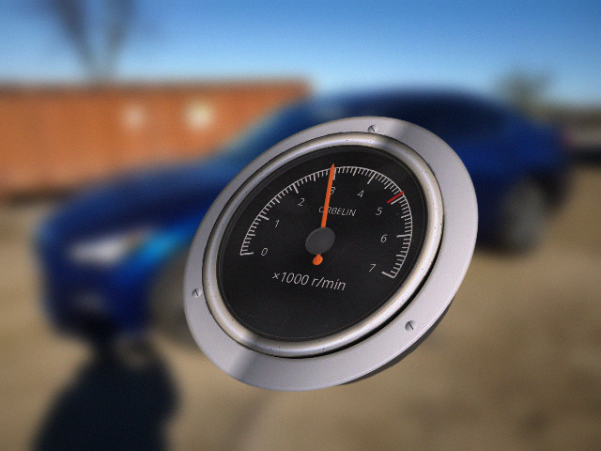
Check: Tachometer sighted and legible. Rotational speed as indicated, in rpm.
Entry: 3000 rpm
